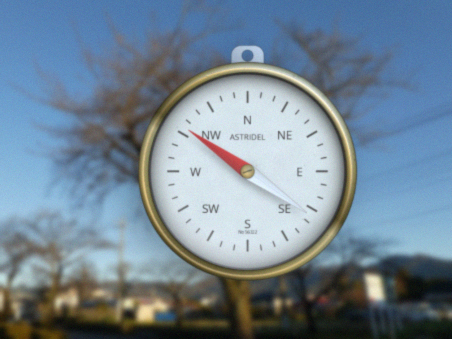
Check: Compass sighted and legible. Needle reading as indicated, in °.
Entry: 305 °
